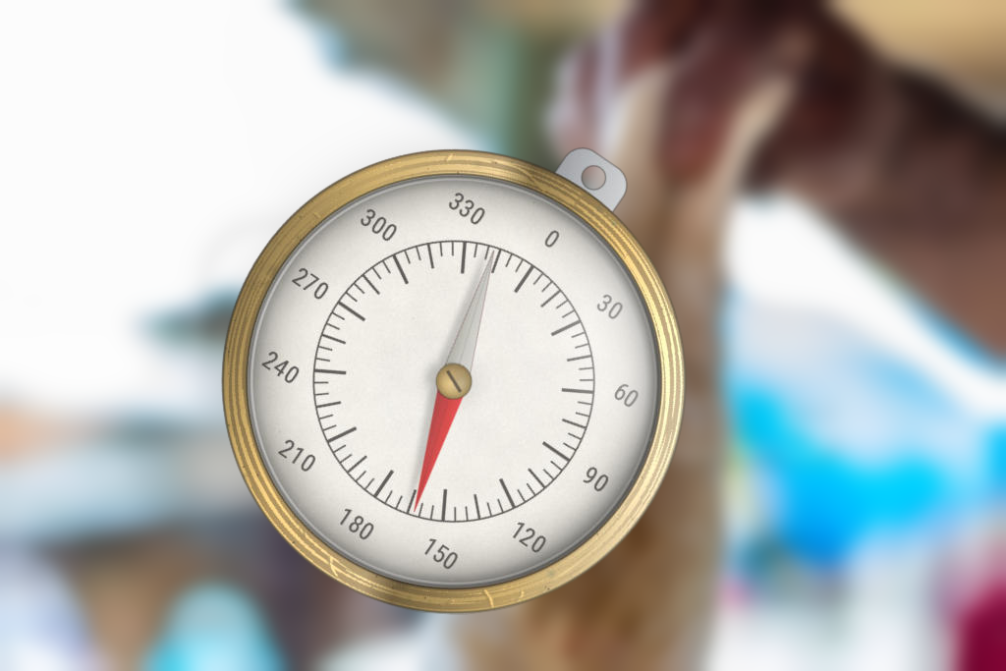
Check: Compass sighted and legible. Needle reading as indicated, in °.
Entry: 162.5 °
